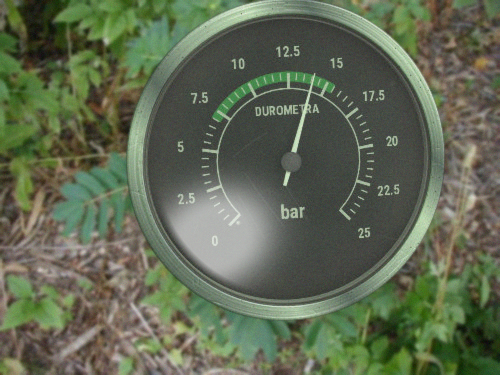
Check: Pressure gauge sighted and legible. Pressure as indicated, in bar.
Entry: 14 bar
